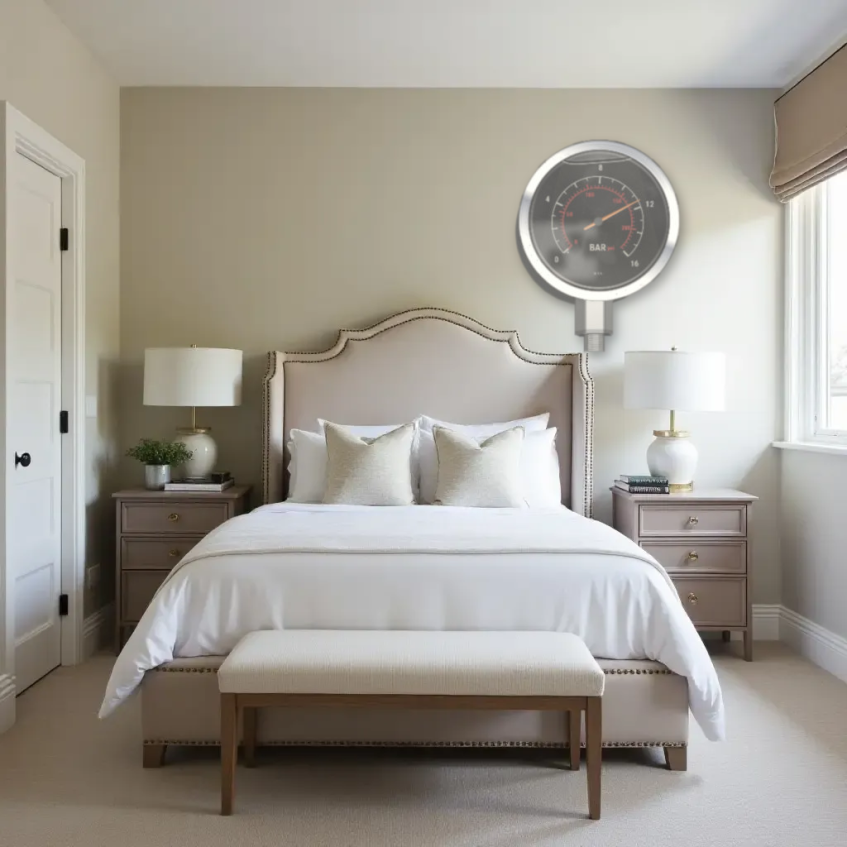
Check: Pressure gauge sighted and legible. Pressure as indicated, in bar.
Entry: 11.5 bar
